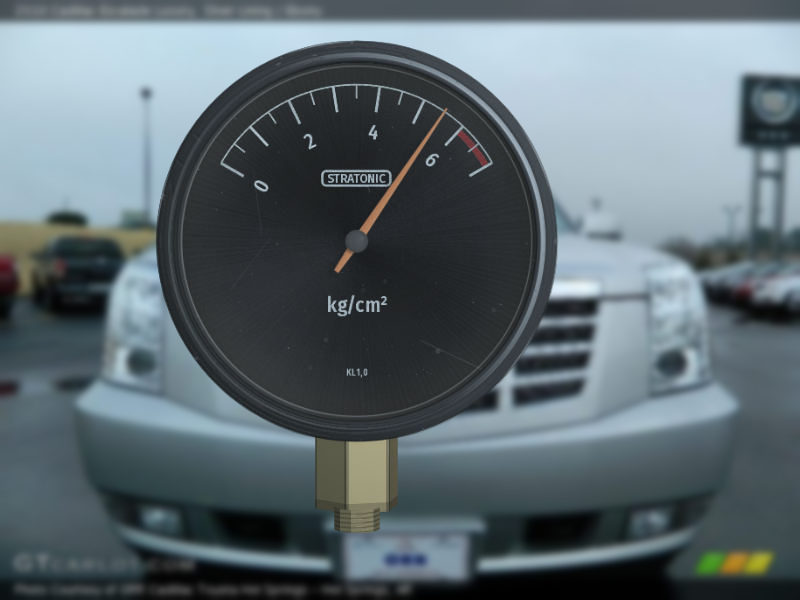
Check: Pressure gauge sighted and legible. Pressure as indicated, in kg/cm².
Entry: 5.5 kg/cm²
